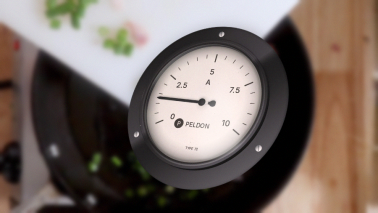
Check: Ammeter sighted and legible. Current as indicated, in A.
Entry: 1.25 A
